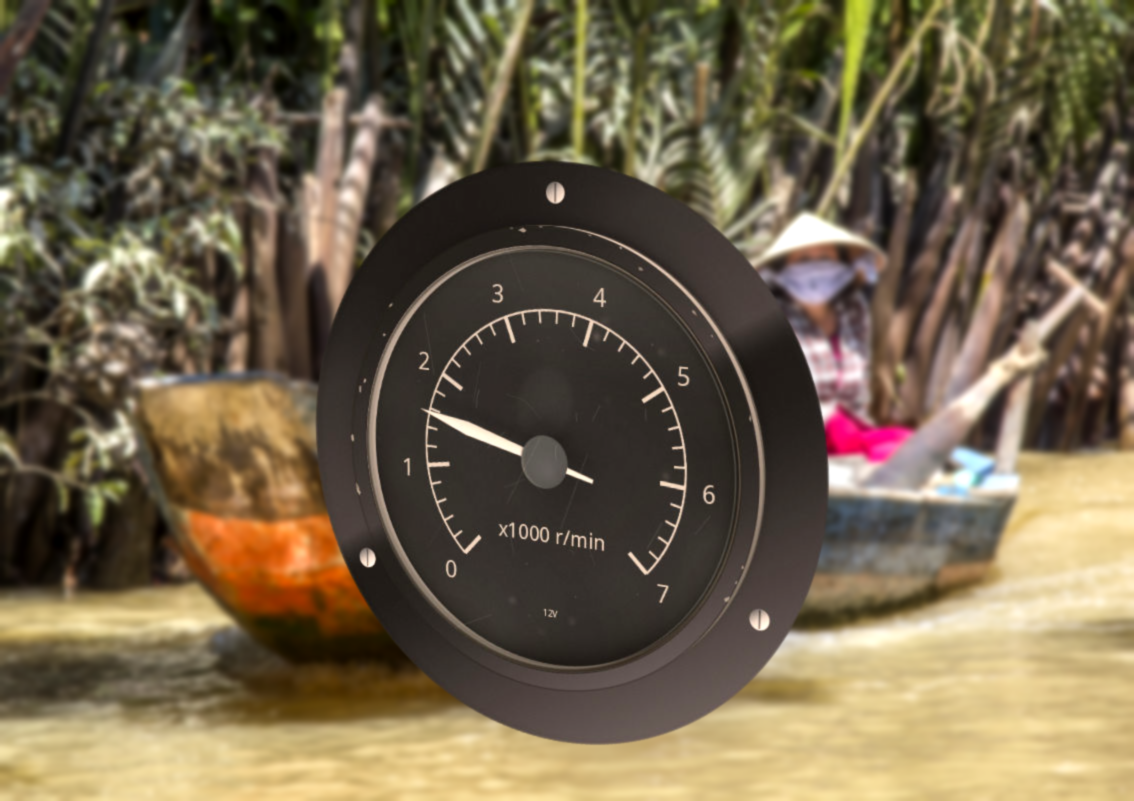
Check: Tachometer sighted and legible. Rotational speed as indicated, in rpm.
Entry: 1600 rpm
